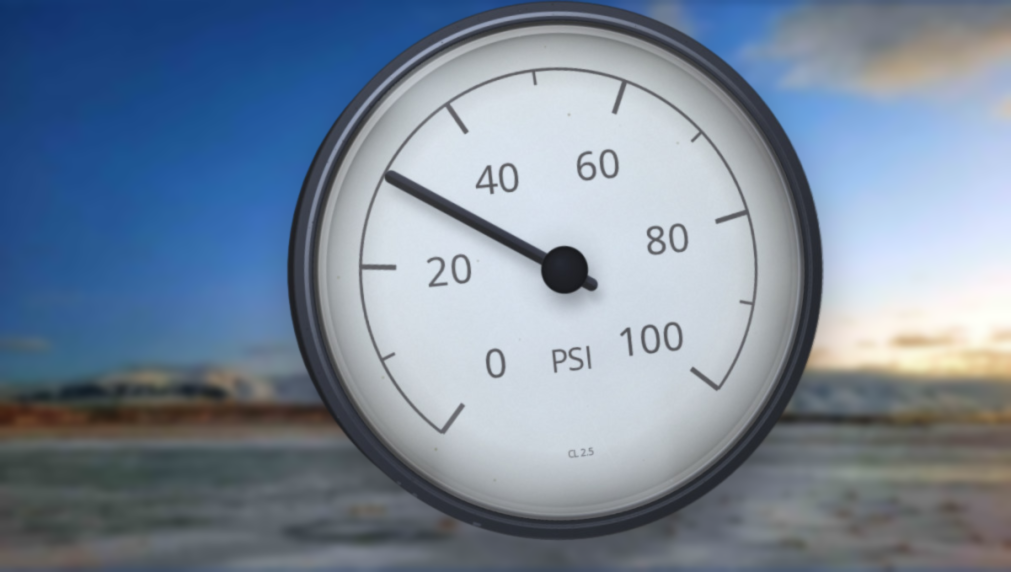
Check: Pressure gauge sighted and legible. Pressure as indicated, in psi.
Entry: 30 psi
